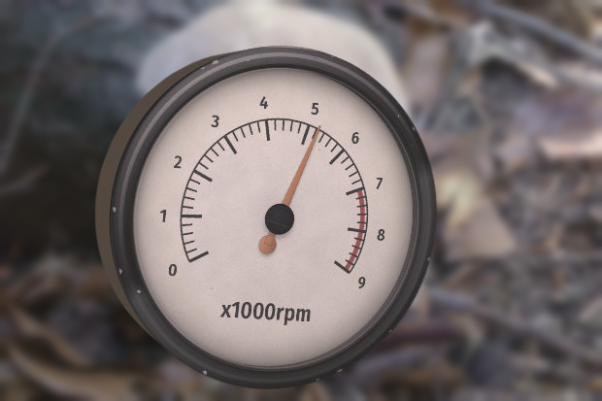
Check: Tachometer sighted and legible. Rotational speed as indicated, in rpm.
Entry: 5200 rpm
